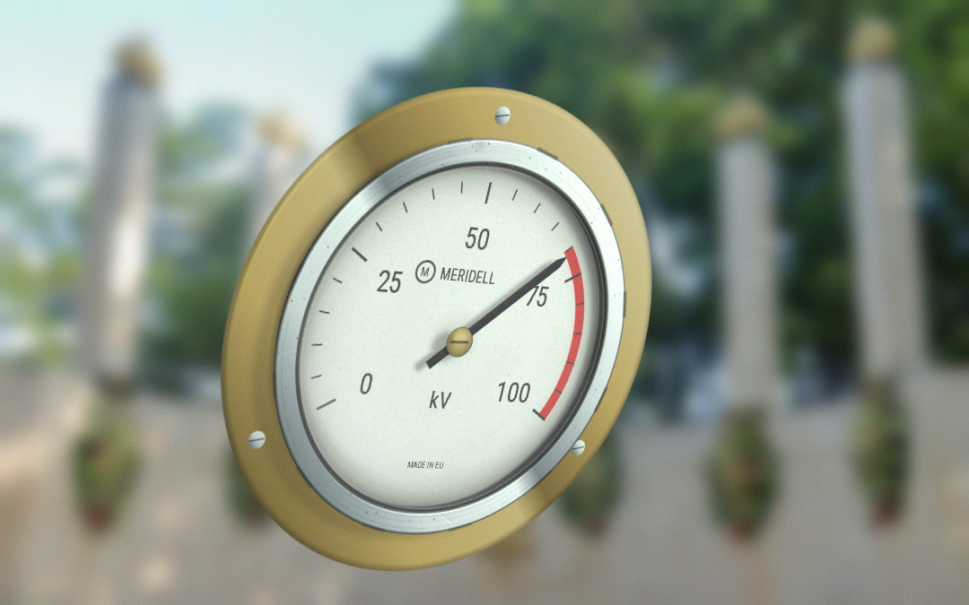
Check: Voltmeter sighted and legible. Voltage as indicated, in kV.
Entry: 70 kV
